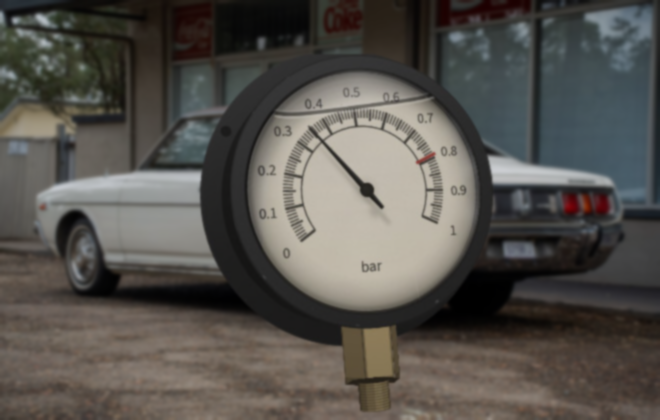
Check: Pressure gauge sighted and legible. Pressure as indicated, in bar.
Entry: 0.35 bar
